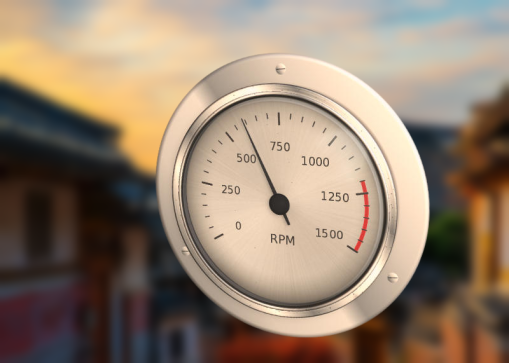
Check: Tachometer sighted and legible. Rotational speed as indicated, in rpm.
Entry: 600 rpm
